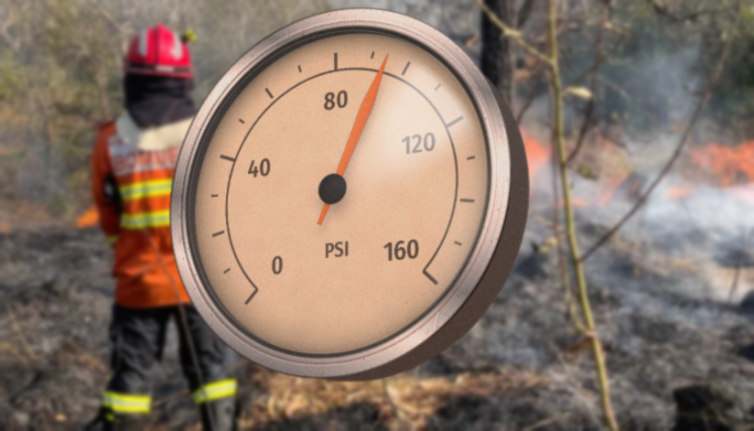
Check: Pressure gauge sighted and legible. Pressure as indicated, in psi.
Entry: 95 psi
